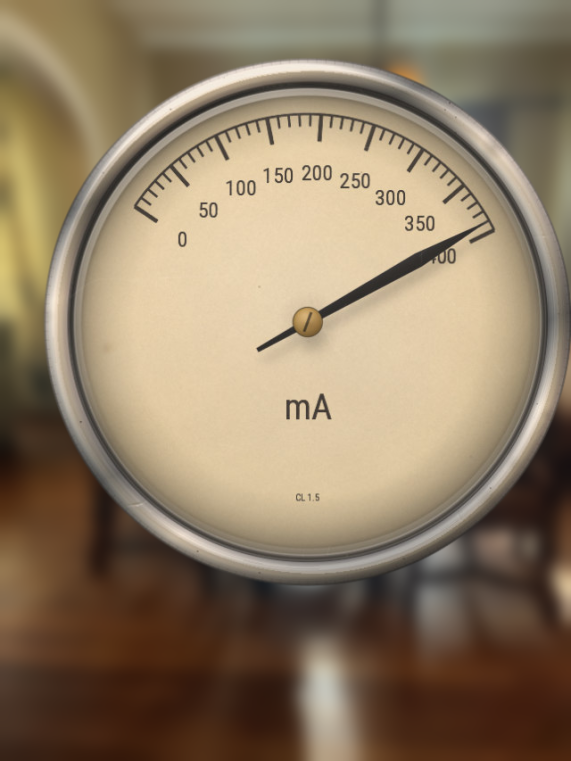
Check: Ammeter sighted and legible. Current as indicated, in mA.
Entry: 390 mA
